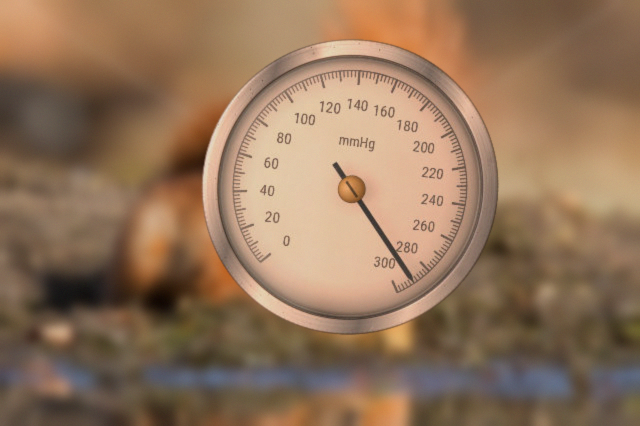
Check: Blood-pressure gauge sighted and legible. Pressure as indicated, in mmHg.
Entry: 290 mmHg
